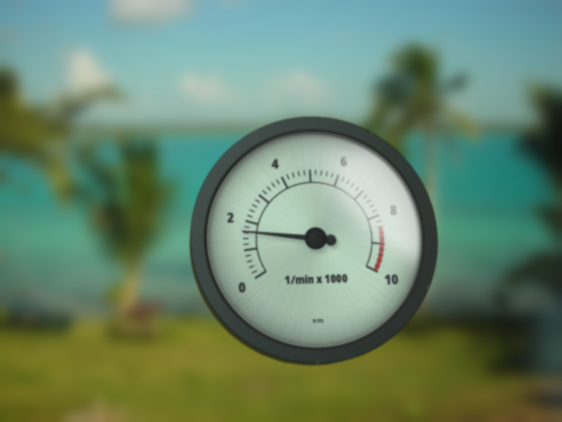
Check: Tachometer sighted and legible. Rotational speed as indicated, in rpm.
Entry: 1600 rpm
